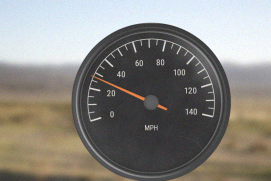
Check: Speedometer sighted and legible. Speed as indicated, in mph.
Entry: 27.5 mph
